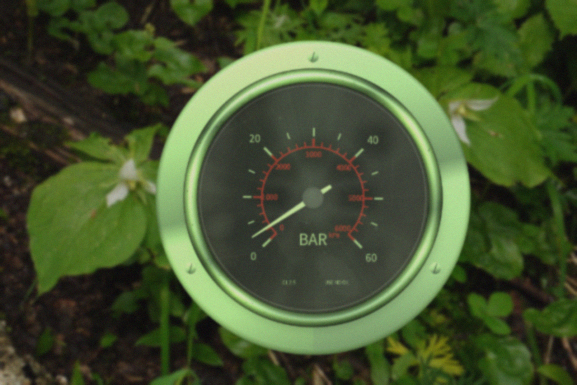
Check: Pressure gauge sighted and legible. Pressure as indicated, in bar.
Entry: 2.5 bar
